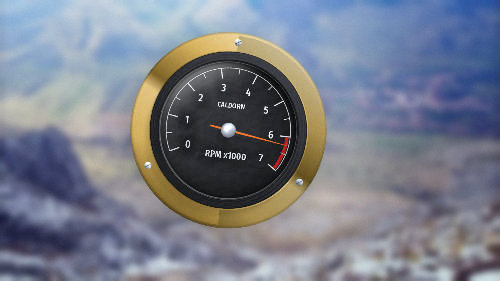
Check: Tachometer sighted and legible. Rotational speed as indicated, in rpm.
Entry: 6250 rpm
